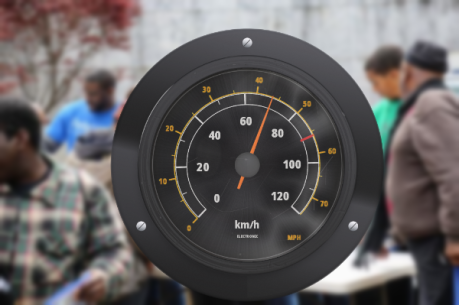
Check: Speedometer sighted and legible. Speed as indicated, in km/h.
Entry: 70 km/h
